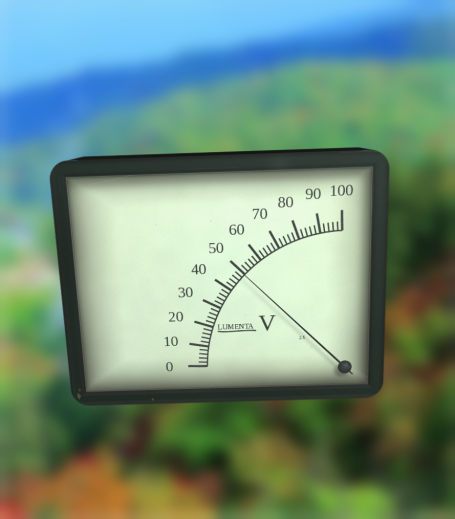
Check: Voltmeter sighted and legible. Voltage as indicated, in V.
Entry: 50 V
